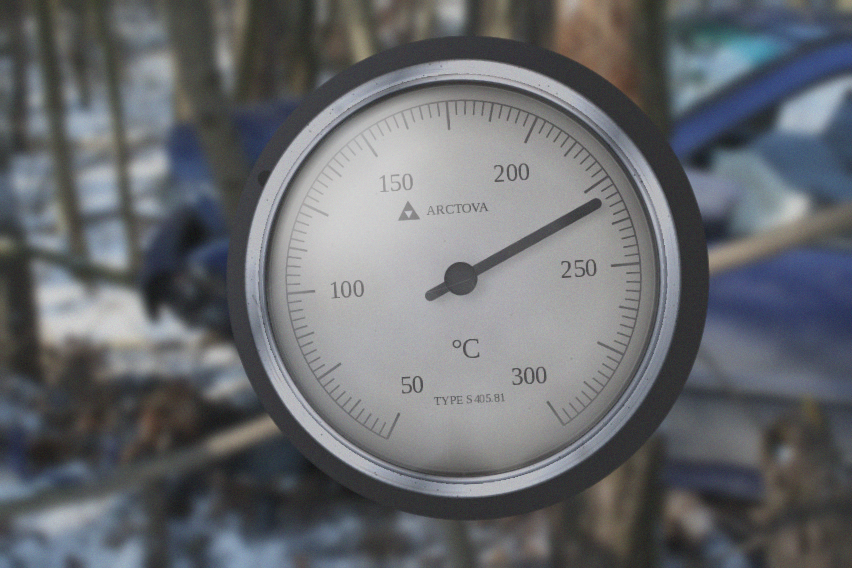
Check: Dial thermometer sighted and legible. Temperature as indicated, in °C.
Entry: 230 °C
